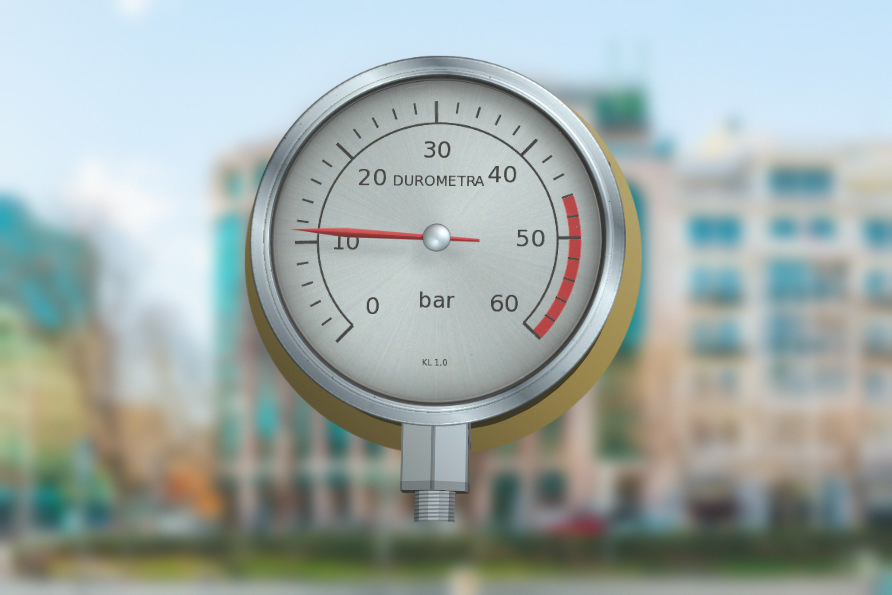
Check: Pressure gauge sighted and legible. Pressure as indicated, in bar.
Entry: 11 bar
